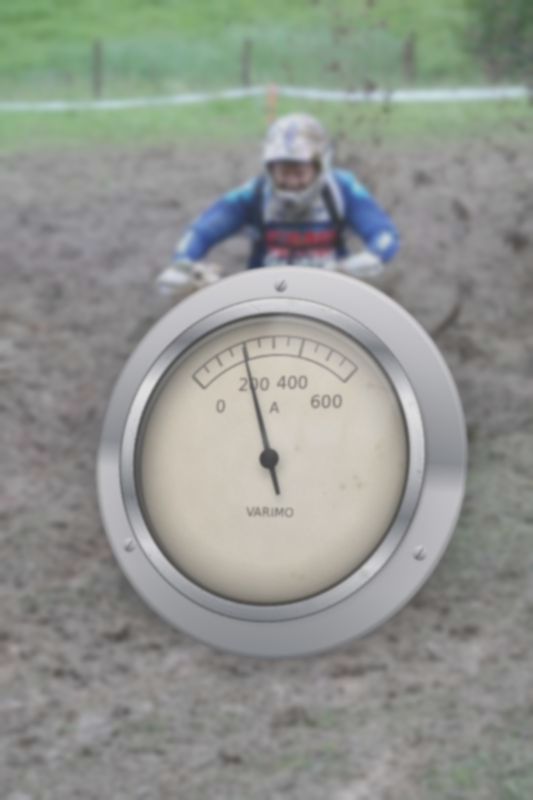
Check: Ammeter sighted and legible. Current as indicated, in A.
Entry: 200 A
